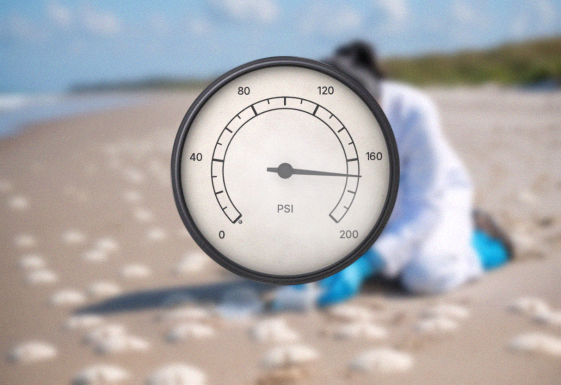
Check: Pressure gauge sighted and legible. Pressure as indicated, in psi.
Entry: 170 psi
